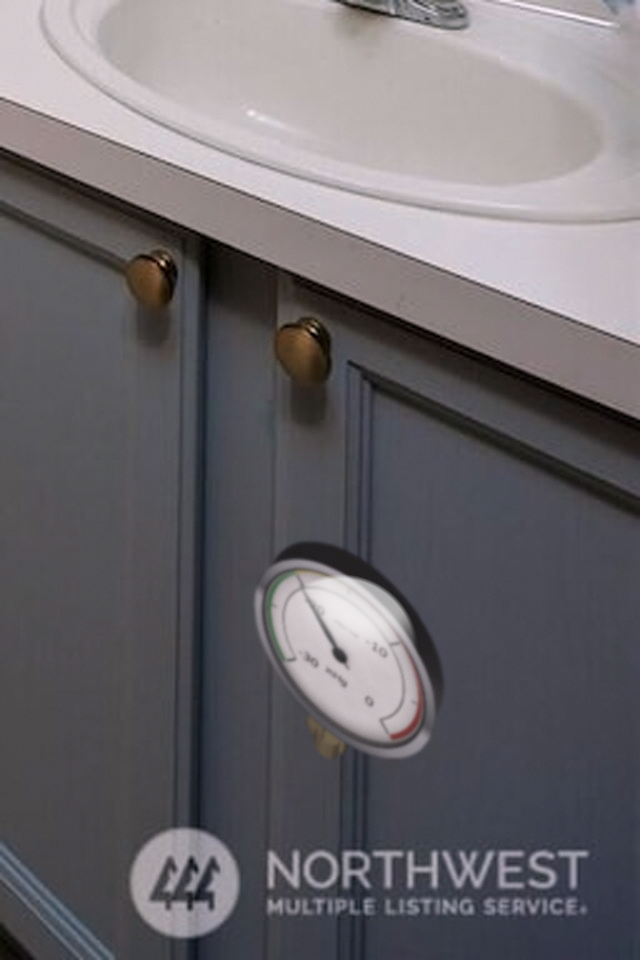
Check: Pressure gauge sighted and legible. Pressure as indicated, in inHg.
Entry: -20 inHg
